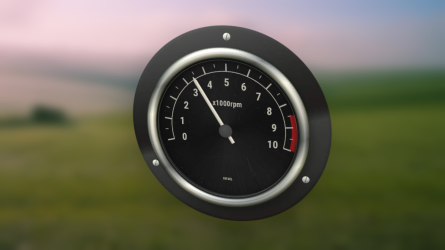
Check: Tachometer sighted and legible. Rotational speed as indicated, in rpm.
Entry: 3500 rpm
